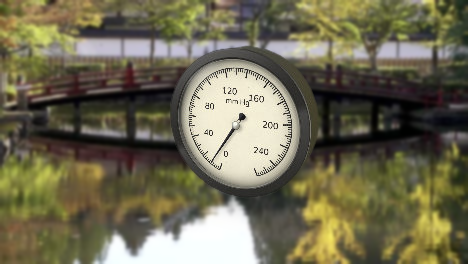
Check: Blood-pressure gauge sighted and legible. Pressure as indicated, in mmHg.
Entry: 10 mmHg
